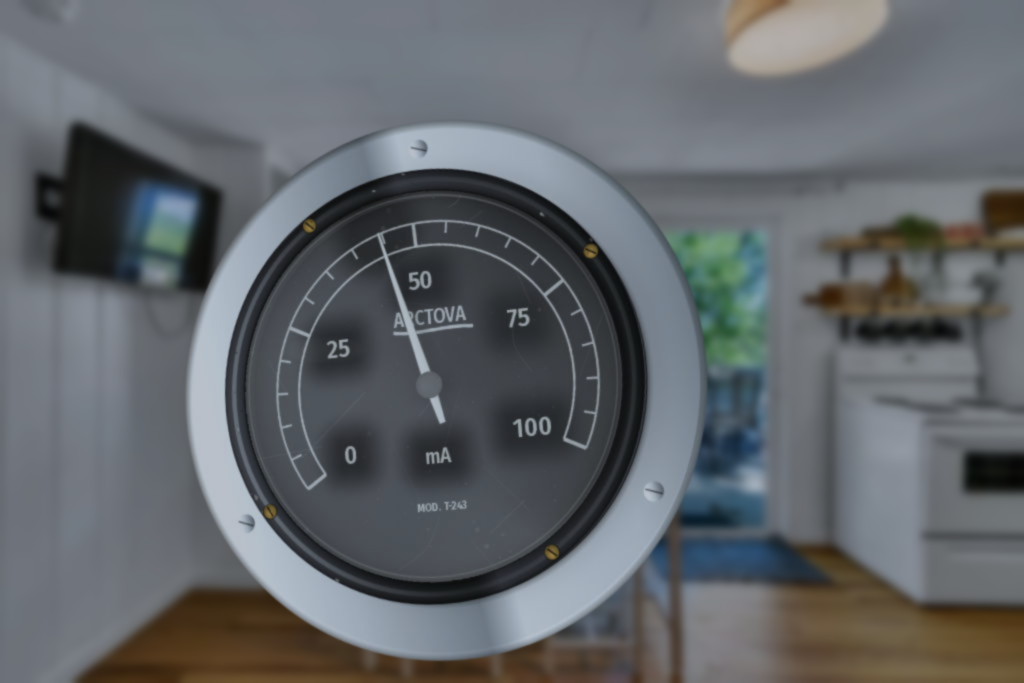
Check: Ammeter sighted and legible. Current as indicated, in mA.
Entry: 45 mA
